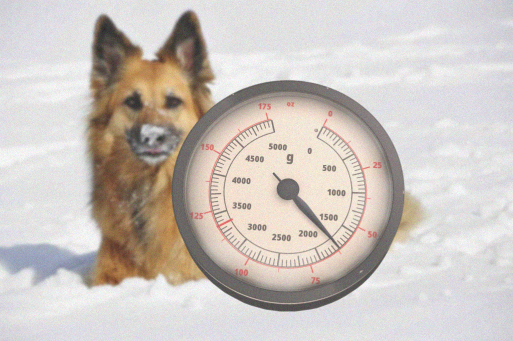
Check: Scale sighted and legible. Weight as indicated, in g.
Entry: 1750 g
